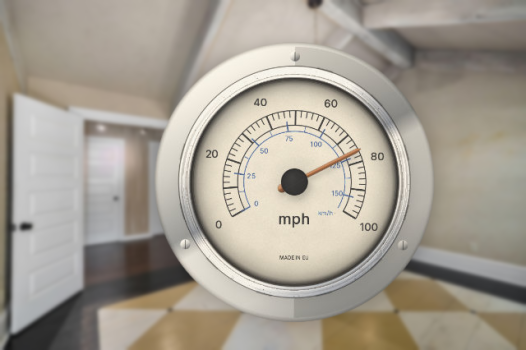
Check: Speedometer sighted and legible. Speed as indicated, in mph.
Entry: 76 mph
